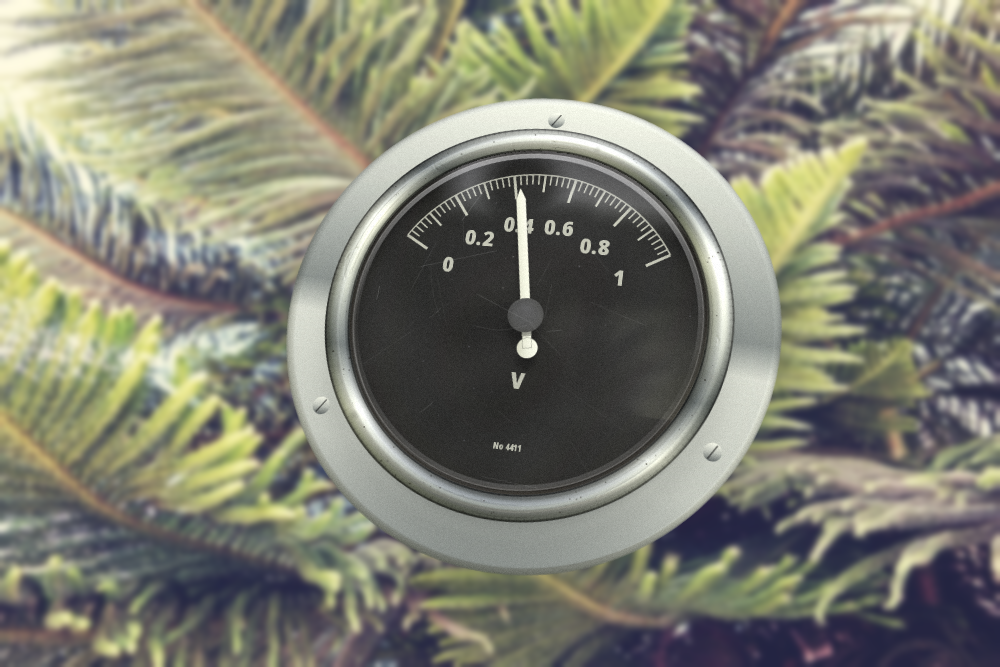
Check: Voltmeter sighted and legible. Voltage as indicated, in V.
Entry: 0.42 V
